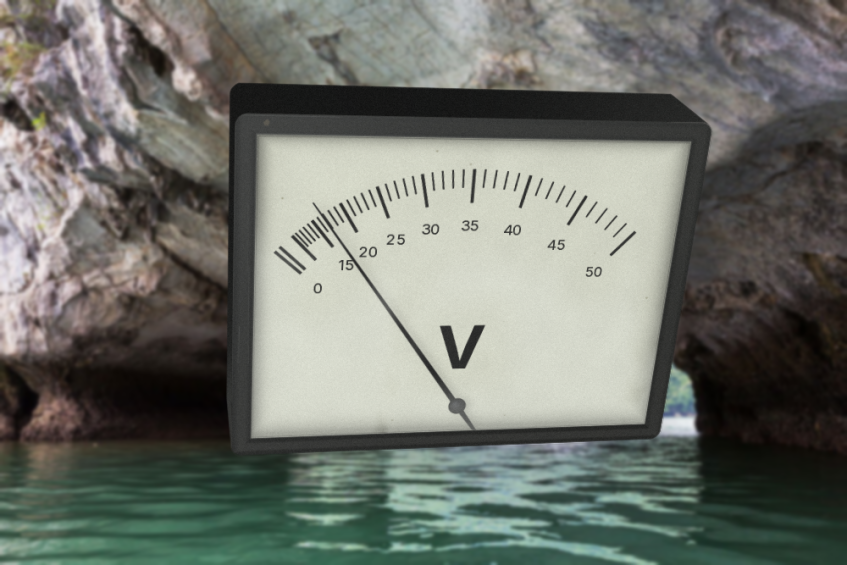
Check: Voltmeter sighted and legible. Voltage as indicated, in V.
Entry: 17 V
